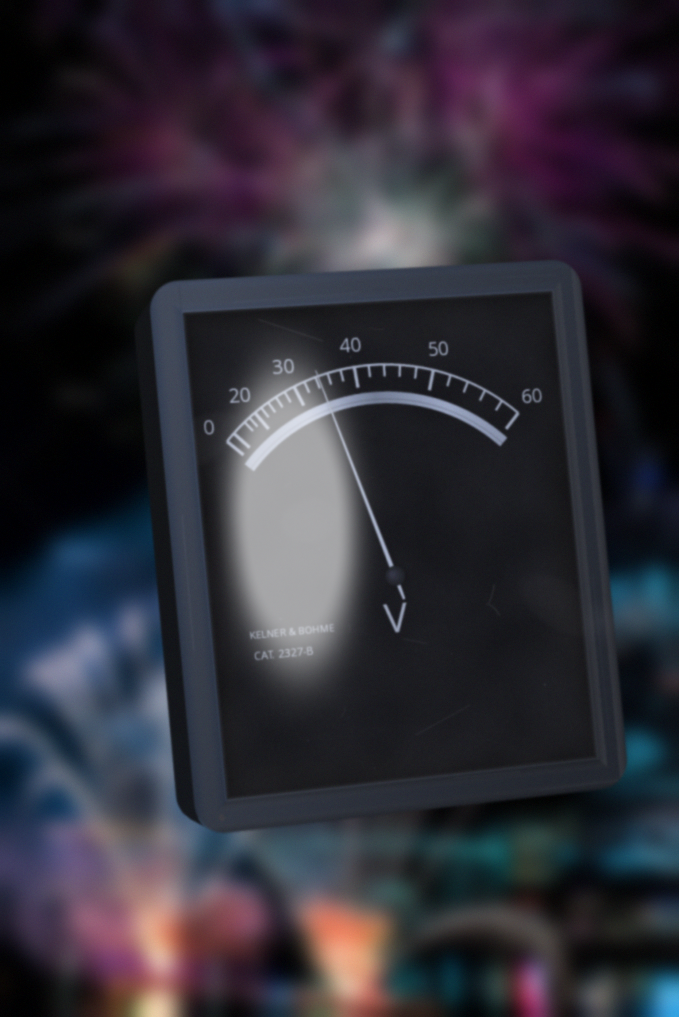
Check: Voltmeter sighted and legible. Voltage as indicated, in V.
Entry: 34 V
